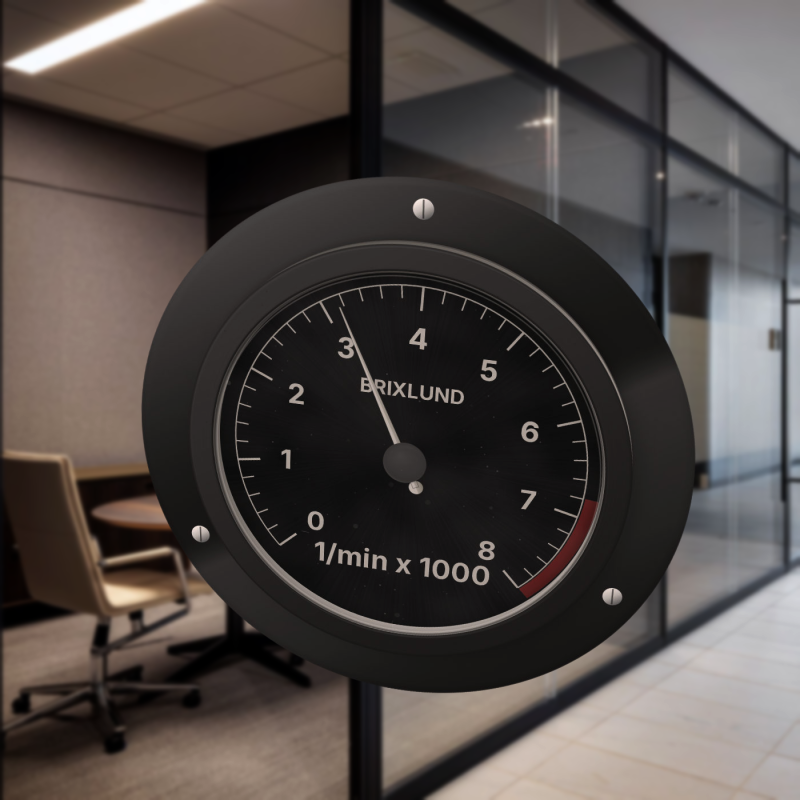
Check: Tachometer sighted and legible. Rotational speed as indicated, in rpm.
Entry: 3200 rpm
